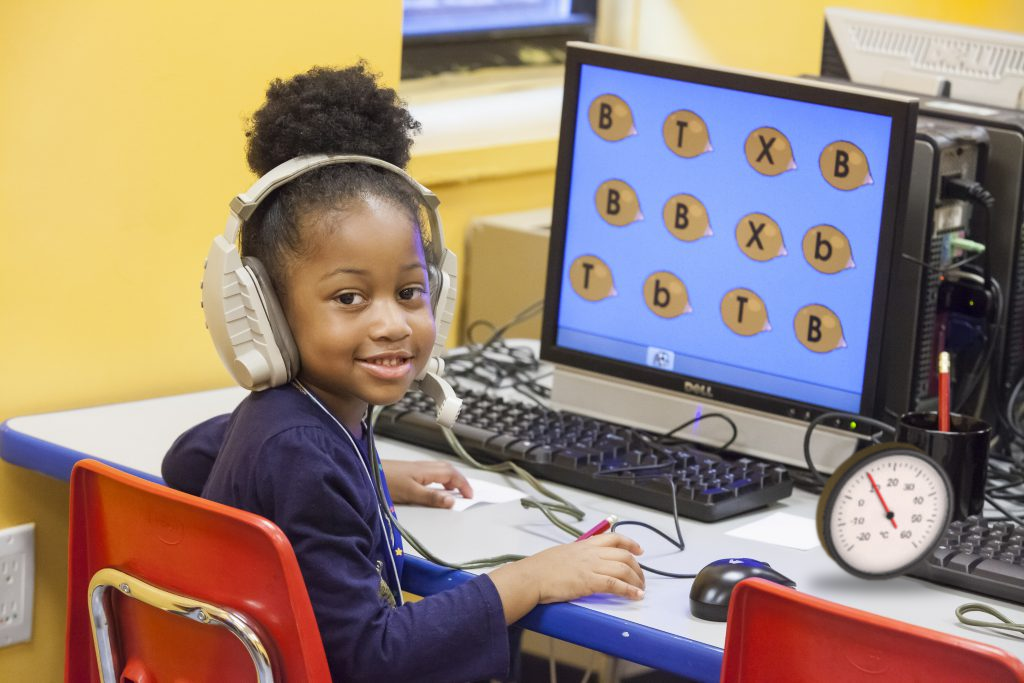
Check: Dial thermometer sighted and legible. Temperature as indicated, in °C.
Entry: 10 °C
